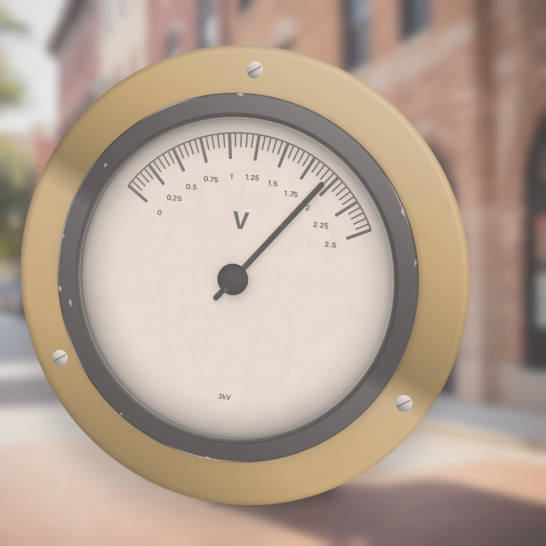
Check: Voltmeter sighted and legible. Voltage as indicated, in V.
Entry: 1.95 V
